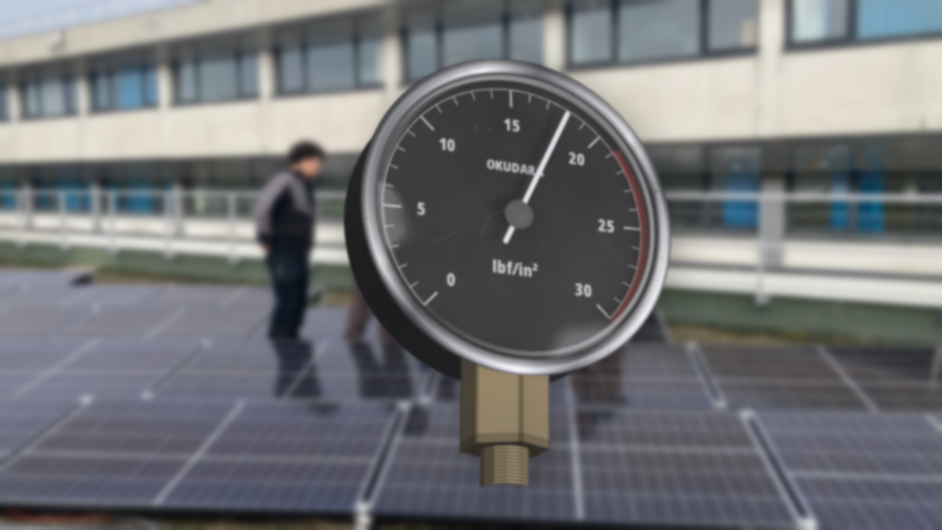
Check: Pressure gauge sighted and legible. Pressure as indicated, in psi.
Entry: 18 psi
